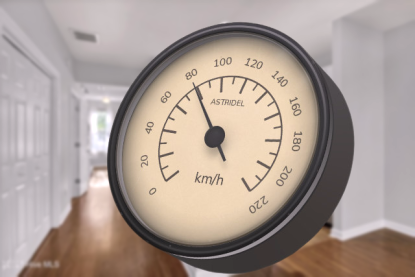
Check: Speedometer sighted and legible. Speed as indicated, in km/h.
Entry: 80 km/h
